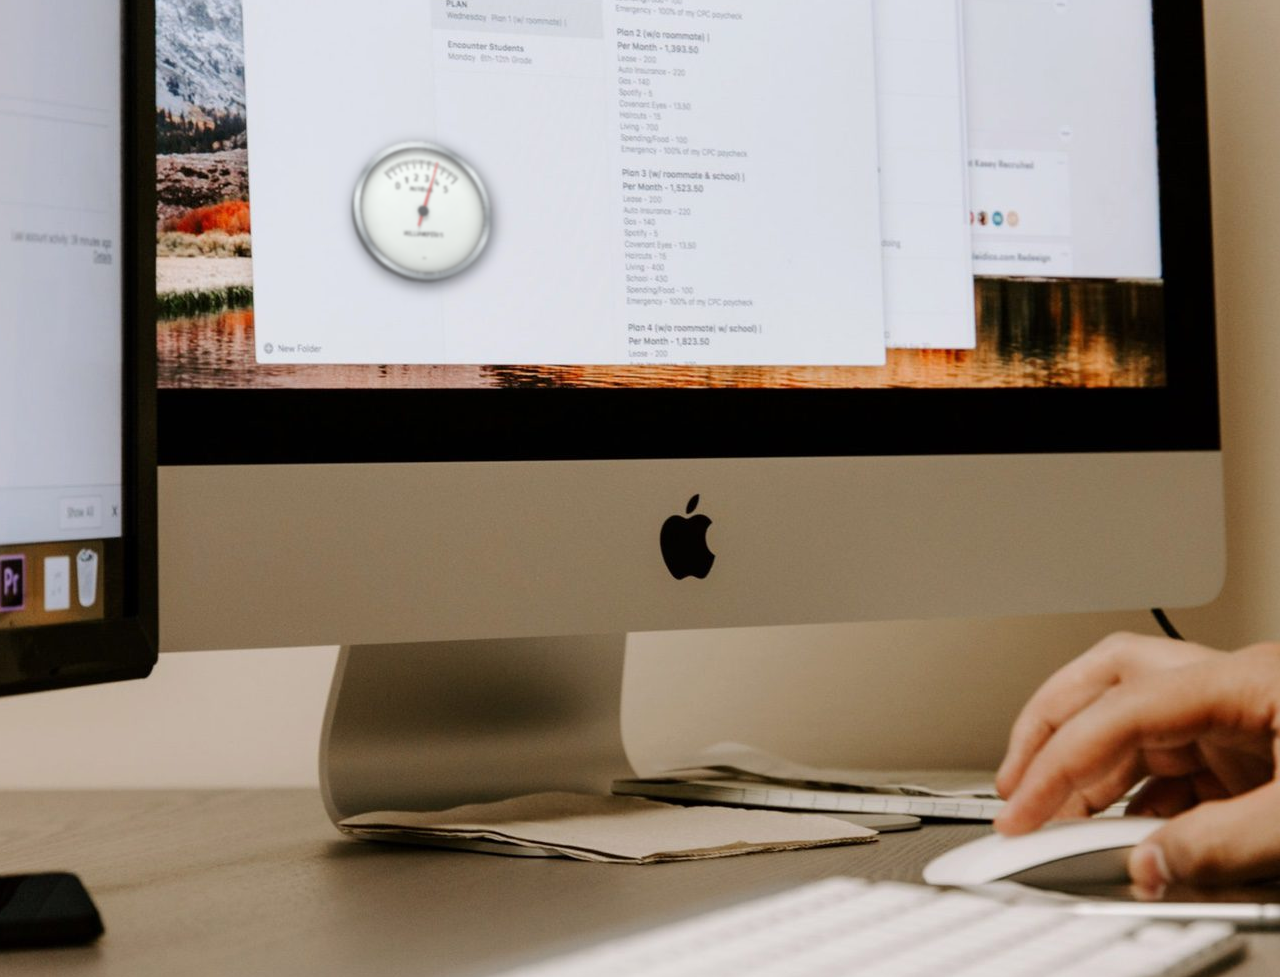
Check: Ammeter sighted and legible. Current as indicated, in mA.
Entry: 3.5 mA
